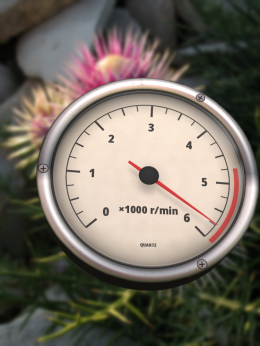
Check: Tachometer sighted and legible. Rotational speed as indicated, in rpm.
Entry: 5750 rpm
